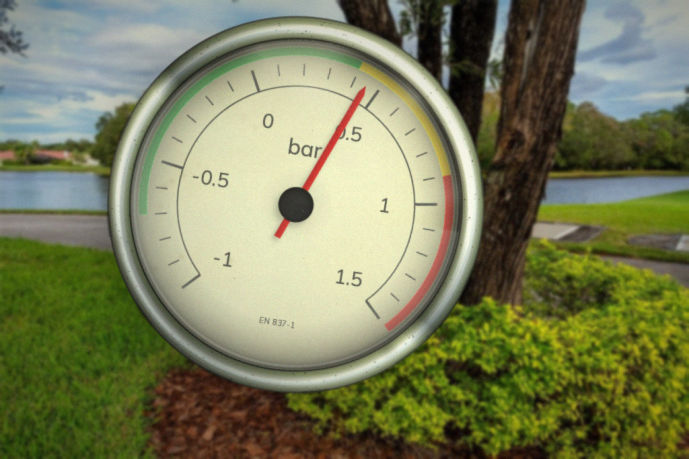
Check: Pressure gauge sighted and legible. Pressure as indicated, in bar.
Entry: 0.45 bar
